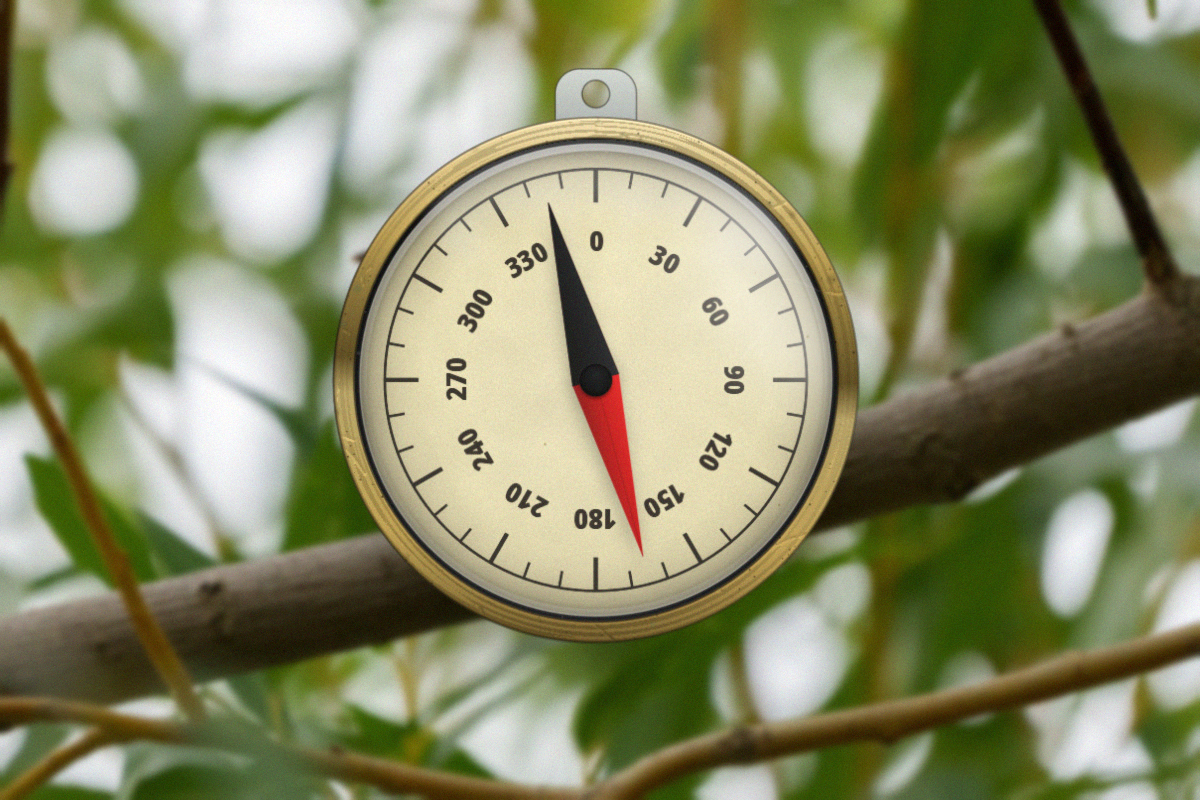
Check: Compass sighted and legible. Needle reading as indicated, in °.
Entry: 165 °
